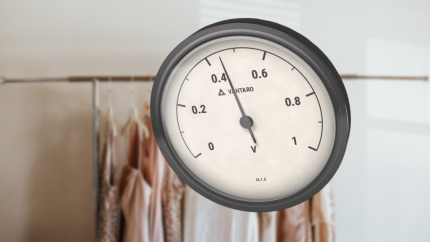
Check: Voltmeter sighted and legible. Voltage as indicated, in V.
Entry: 0.45 V
